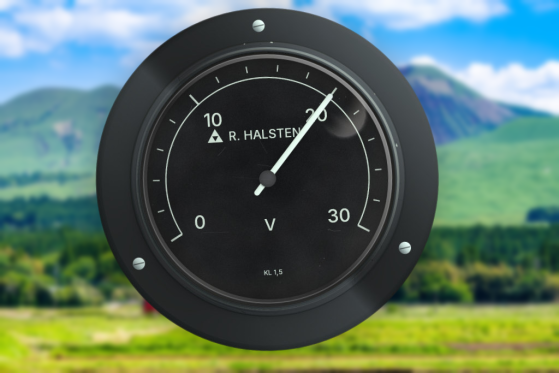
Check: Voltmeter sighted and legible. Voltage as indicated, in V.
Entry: 20 V
